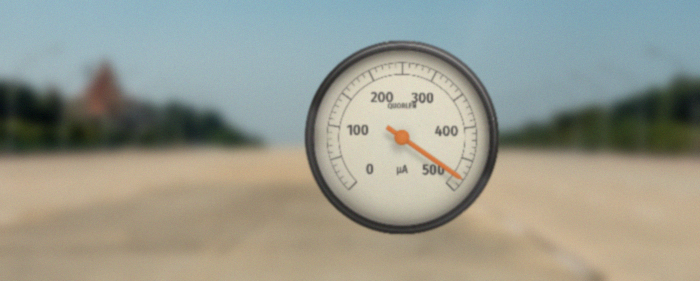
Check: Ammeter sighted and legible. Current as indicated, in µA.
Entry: 480 µA
